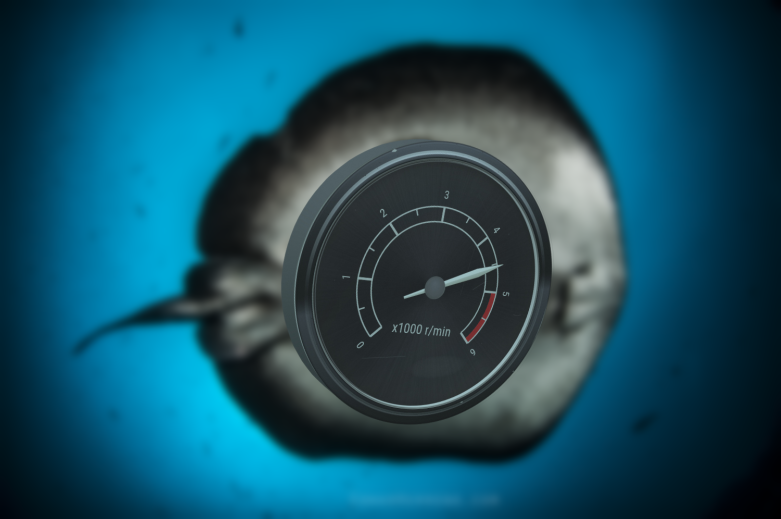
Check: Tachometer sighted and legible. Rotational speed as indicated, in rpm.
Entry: 4500 rpm
